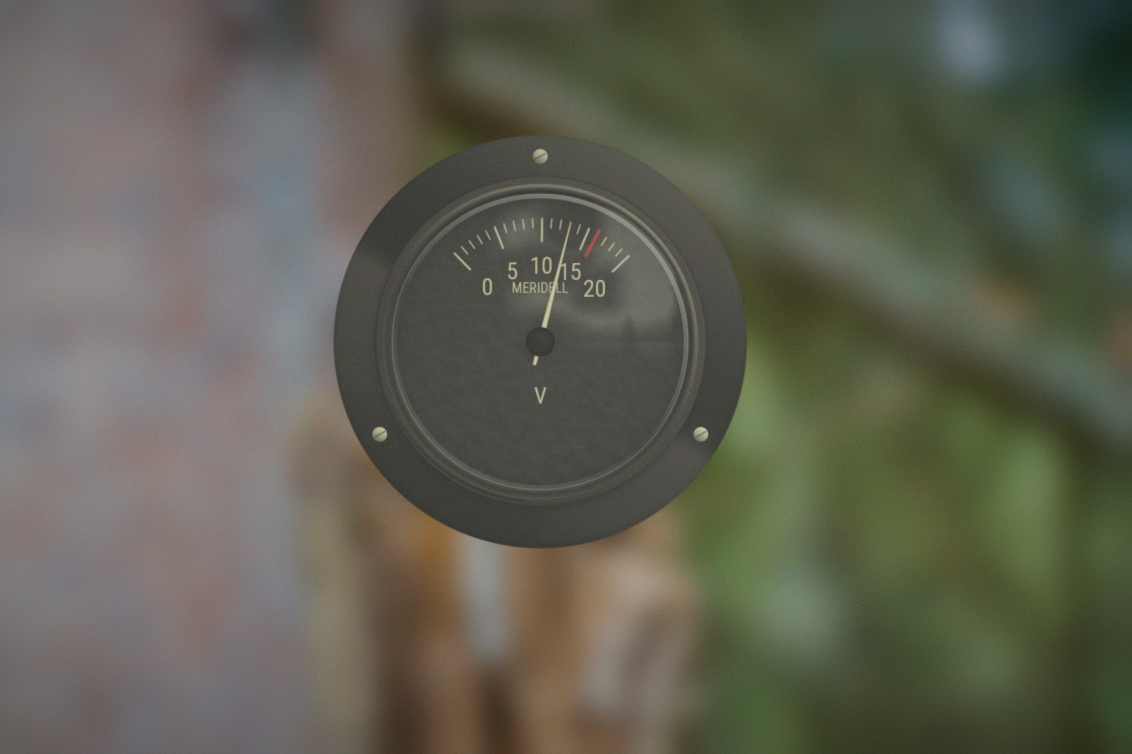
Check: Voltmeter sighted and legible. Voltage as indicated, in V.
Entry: 13 V
